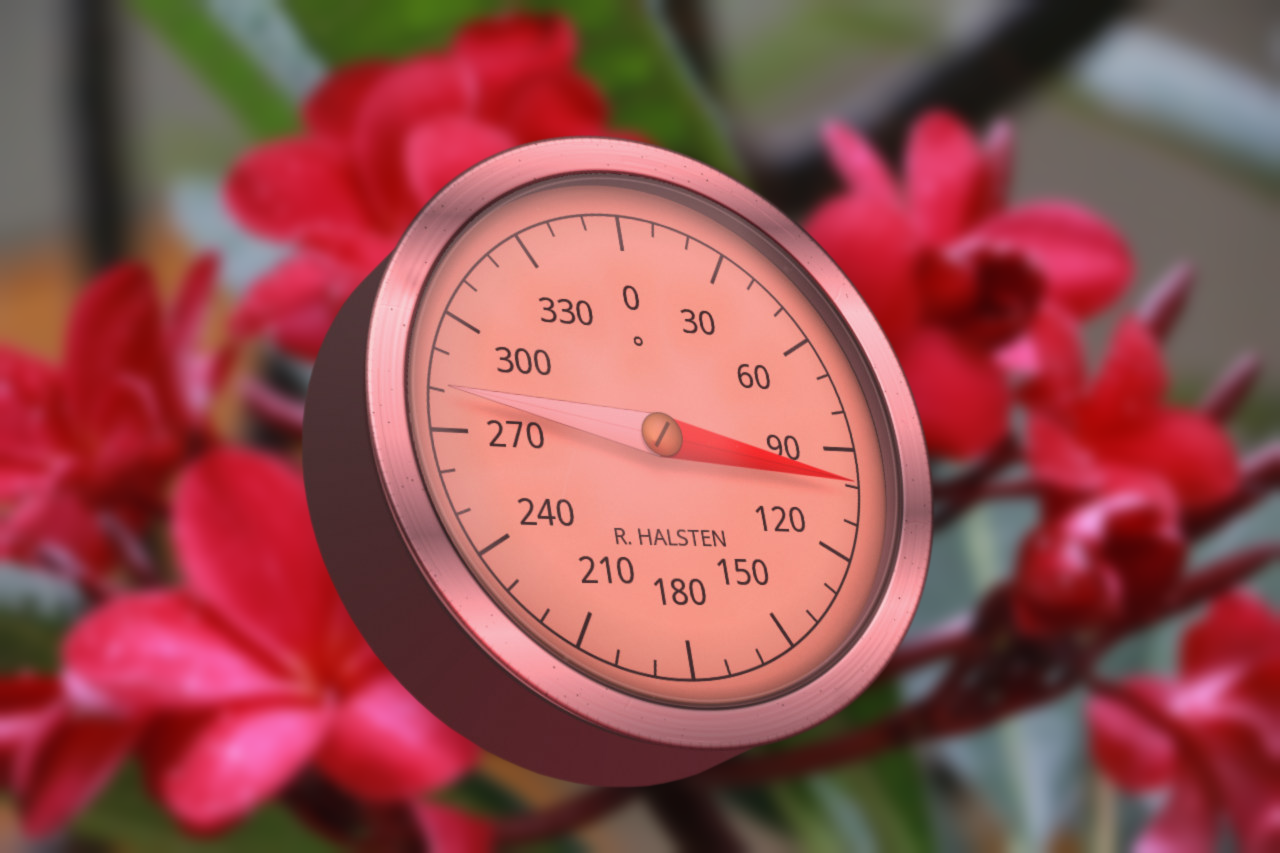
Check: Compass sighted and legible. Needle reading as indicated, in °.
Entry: 100 °
